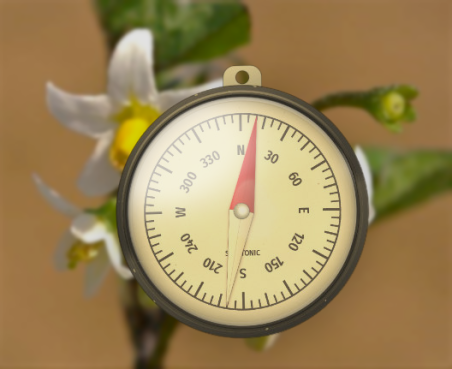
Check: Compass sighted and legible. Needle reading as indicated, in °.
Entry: 10 °
